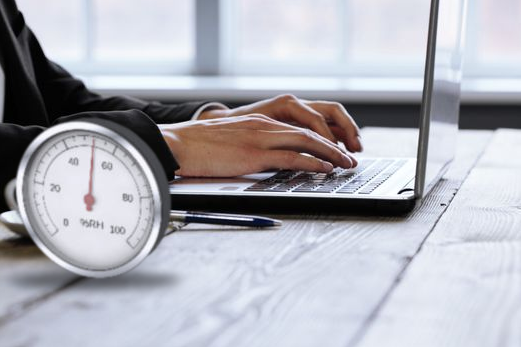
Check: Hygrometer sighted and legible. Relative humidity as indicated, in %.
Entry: 52 %
